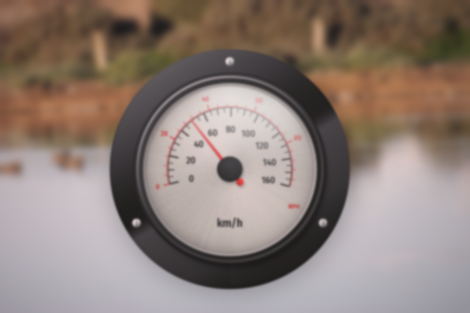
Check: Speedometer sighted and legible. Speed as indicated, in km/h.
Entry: 50 km/h
